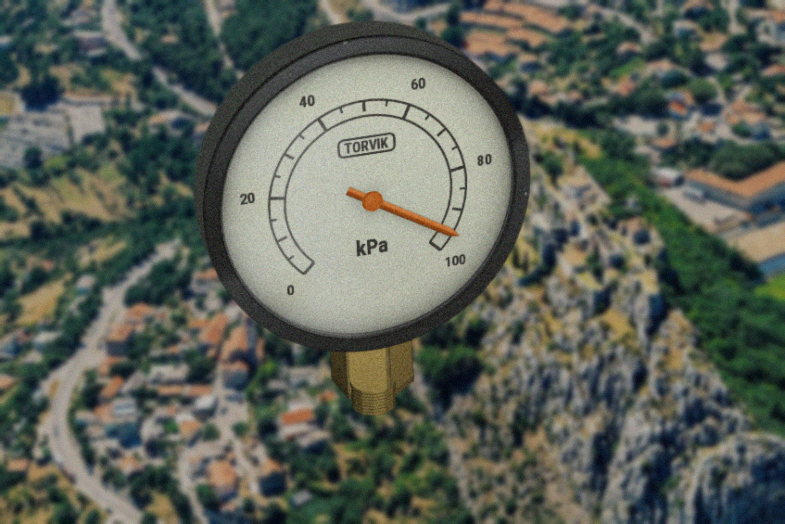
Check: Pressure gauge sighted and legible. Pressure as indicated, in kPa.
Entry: 95 kPa
